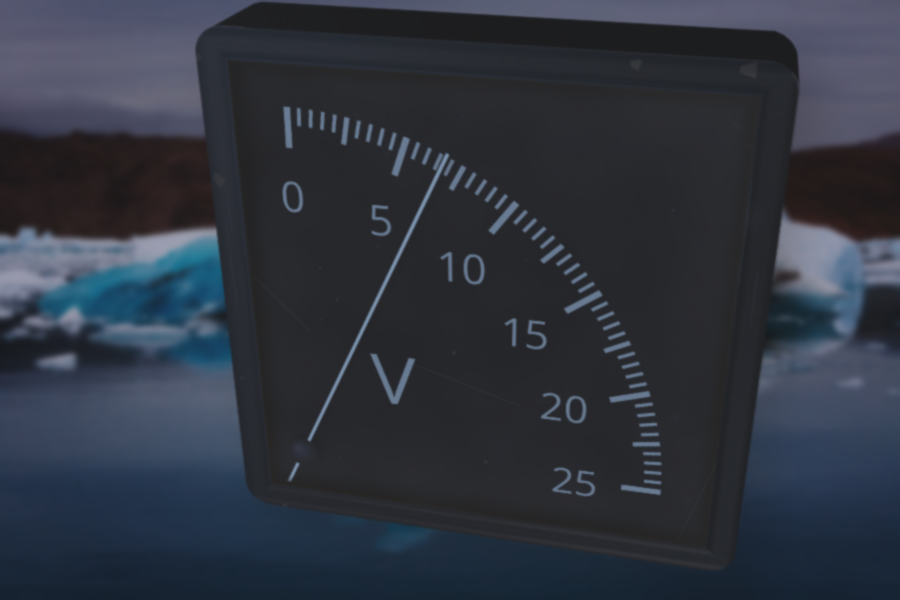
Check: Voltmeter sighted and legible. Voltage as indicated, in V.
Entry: 6.75 V
